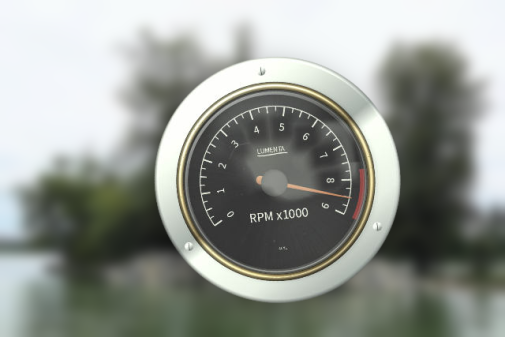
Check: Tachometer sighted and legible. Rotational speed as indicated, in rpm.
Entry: 8500 rpm
